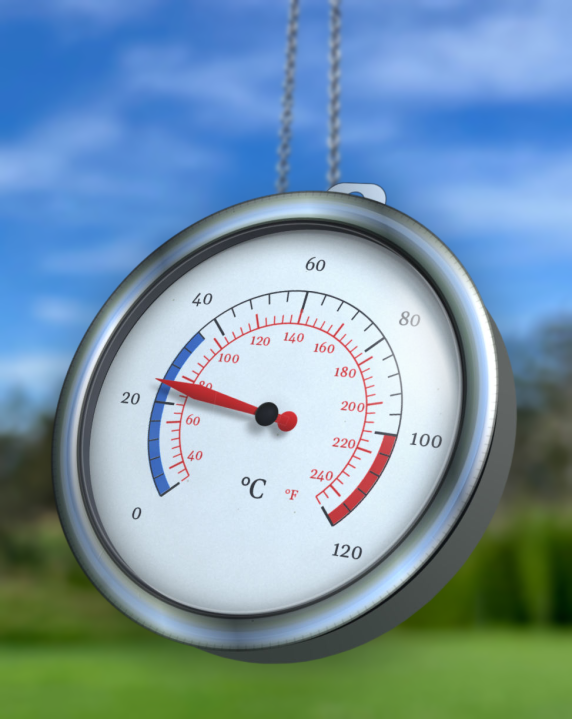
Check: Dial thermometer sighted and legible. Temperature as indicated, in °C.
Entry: 24 °C
